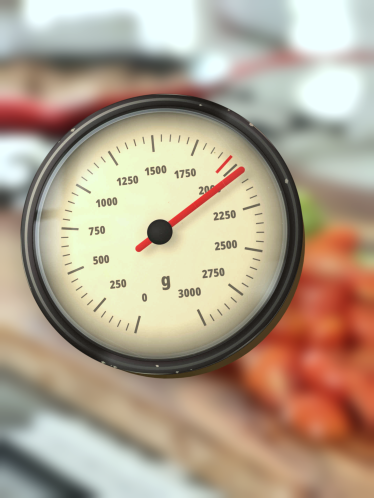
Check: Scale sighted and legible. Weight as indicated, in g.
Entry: 2050 g
